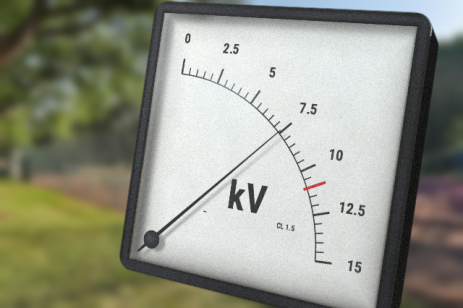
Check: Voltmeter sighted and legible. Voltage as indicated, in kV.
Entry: 7.5 kV
